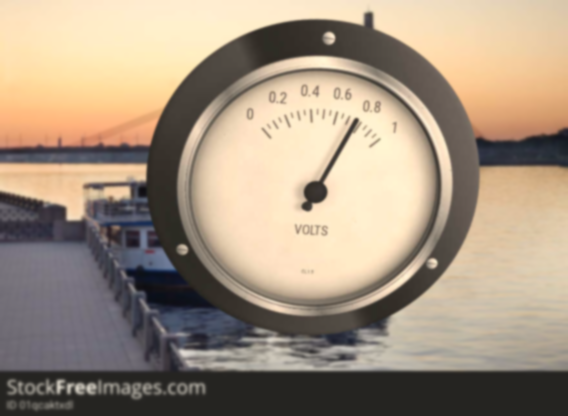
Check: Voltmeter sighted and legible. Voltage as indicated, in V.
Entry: 0.75 V
